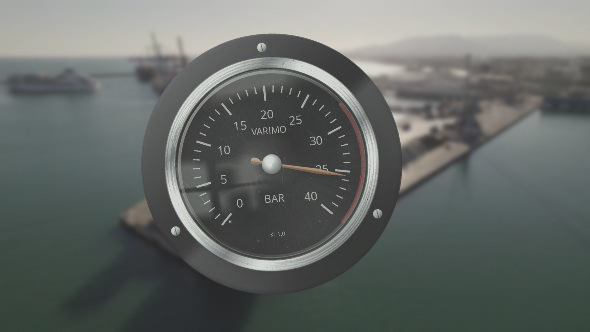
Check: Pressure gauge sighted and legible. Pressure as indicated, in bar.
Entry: 35.5 bar
